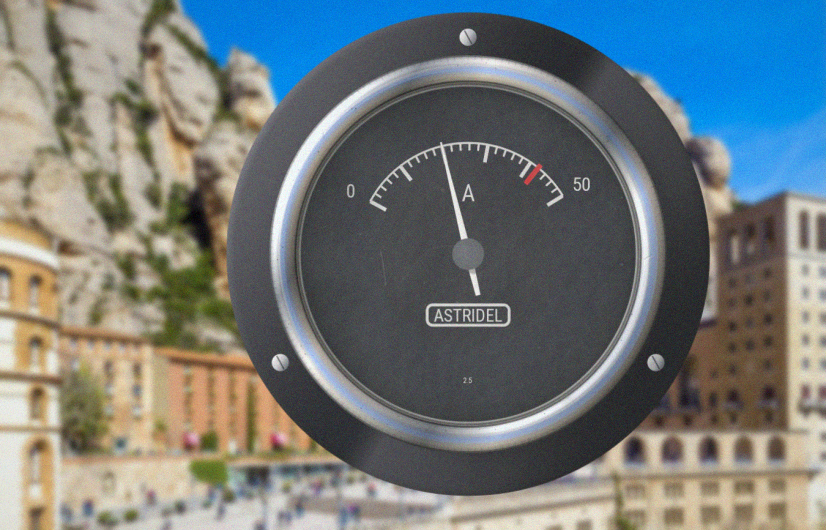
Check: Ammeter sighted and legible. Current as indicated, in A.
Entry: 20 A
